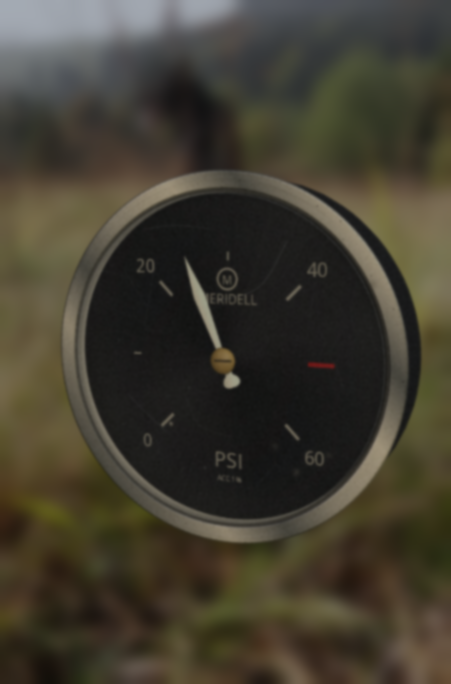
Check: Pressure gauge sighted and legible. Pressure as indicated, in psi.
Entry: 25 psi
